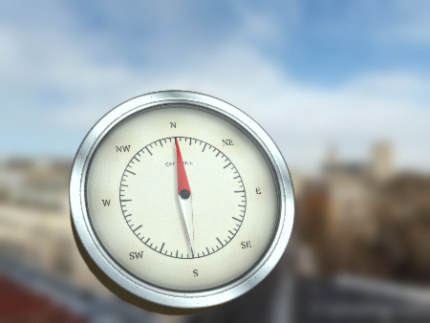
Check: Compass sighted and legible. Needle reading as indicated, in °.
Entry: 0 °
